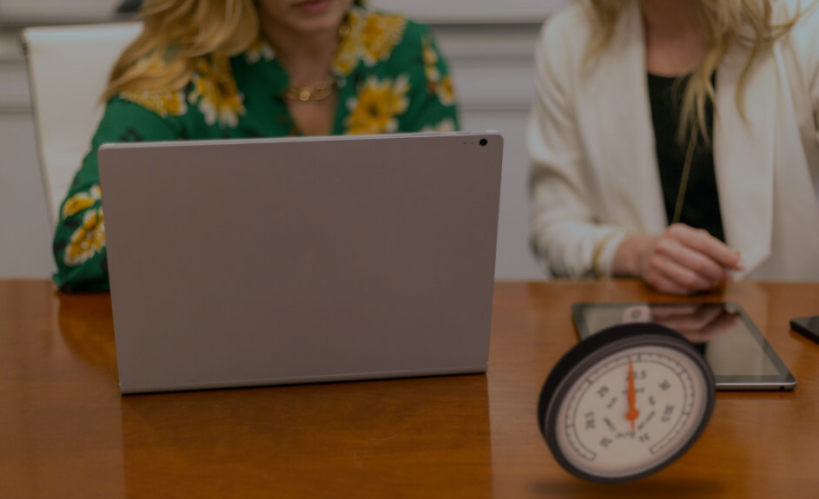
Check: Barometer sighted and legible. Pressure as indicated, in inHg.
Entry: 29.4 inHg
